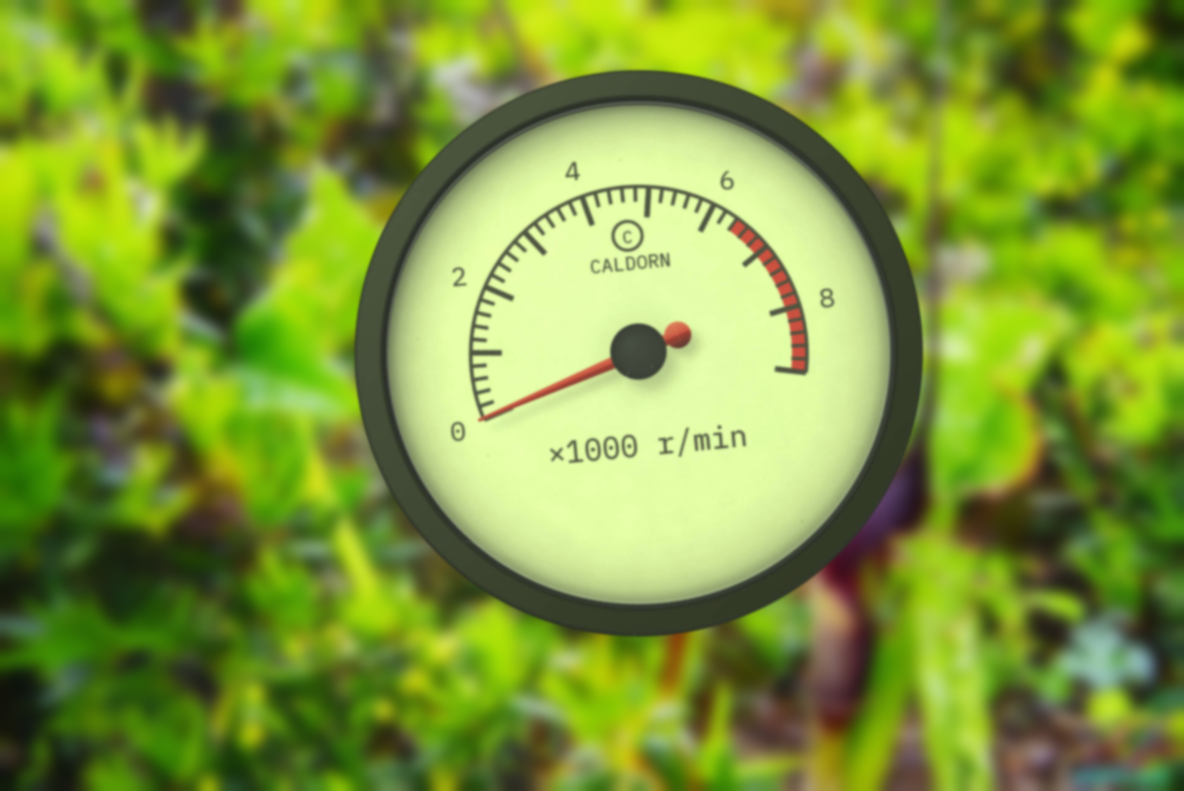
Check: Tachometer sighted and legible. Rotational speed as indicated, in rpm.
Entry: 0 rpm
